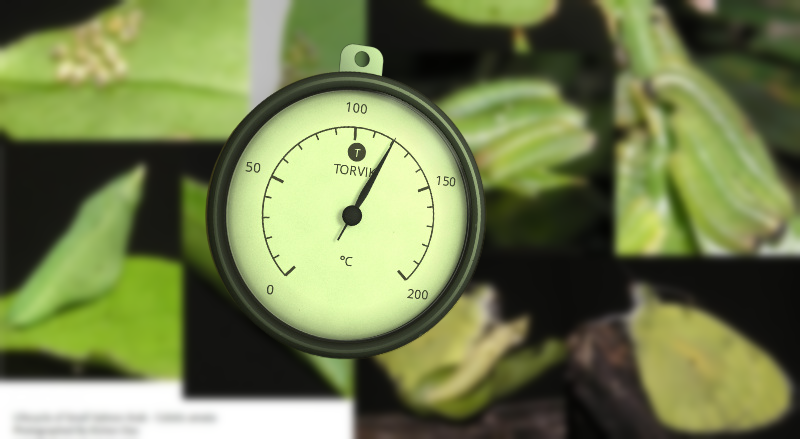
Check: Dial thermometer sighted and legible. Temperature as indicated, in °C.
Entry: 120 °C
